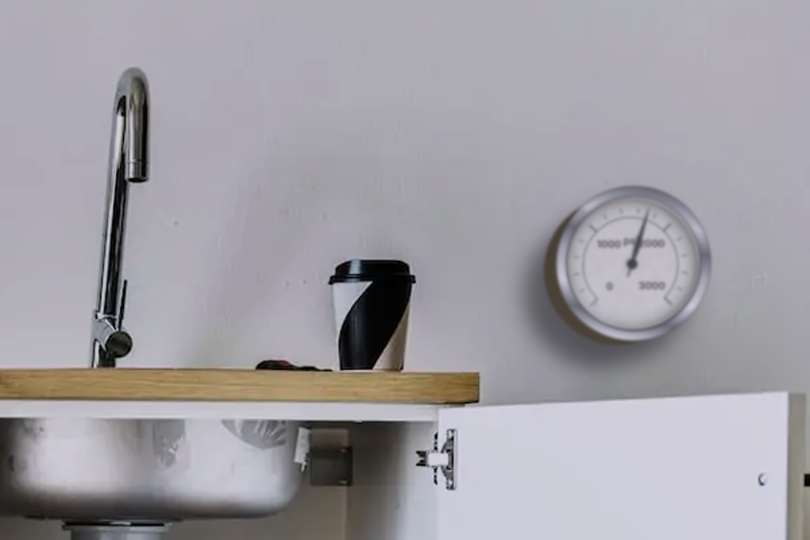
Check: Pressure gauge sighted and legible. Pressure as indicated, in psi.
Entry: 1700 psi
